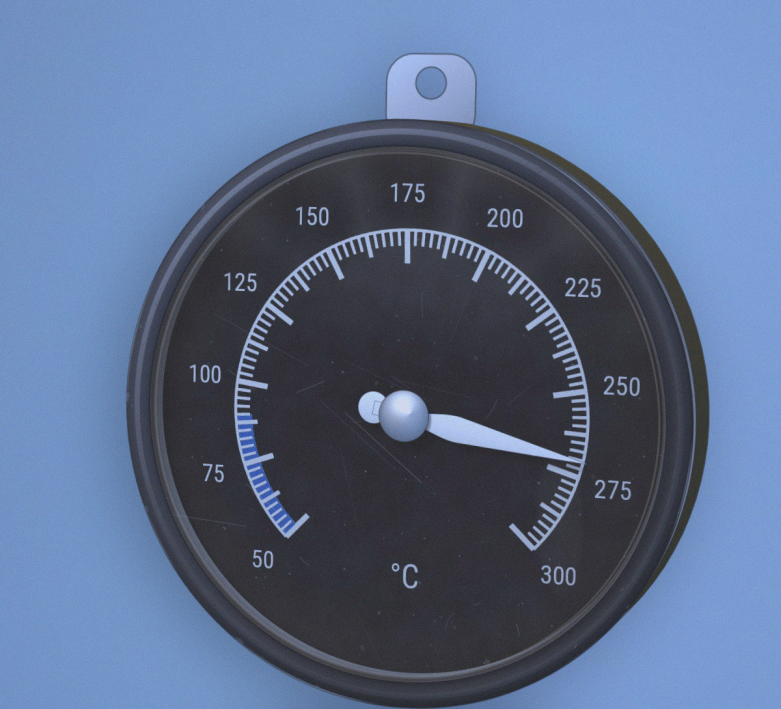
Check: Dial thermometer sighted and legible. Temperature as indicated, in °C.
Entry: 270 °C
